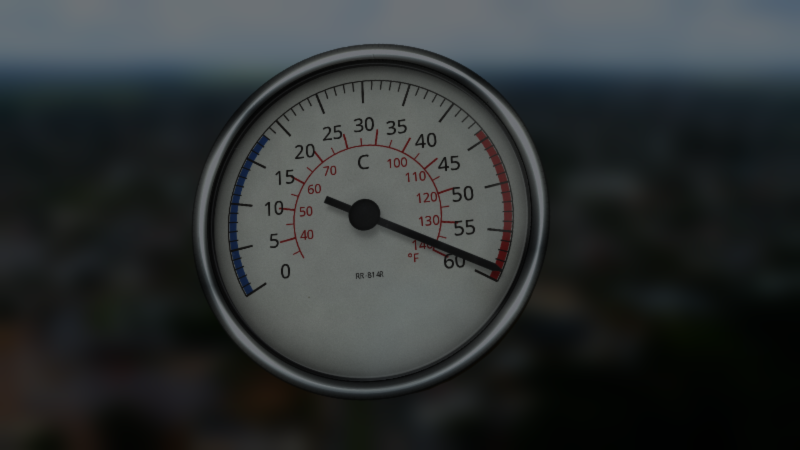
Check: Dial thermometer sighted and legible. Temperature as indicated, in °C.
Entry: 59 °C
